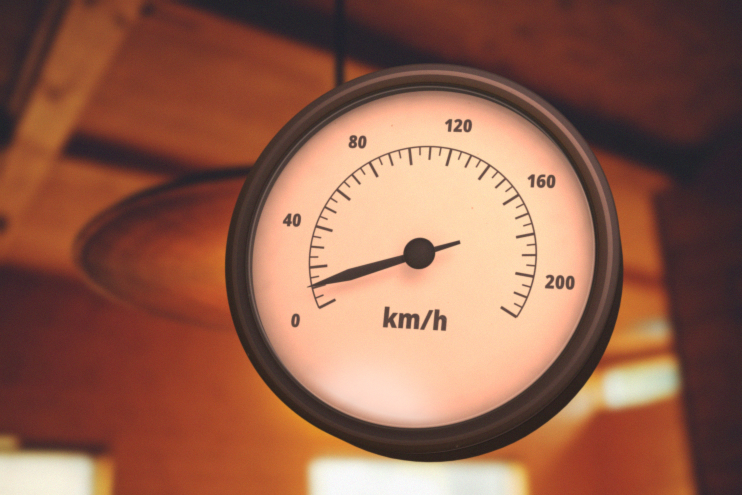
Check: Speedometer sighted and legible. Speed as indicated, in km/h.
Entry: 10 km/h
